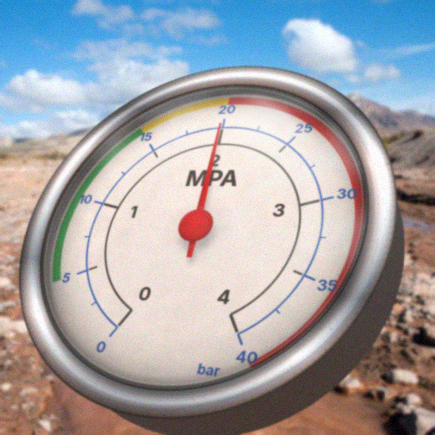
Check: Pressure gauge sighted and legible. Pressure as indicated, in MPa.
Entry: 2 MPa
